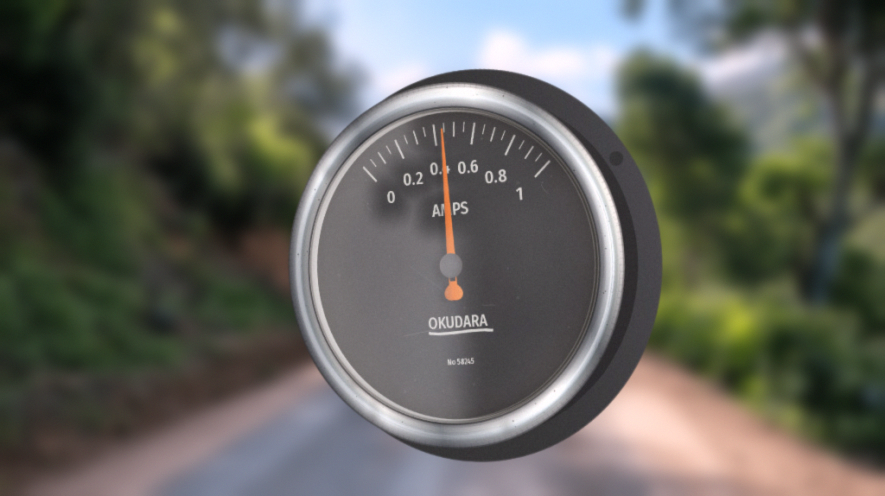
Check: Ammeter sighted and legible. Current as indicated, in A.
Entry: 0.45 A
